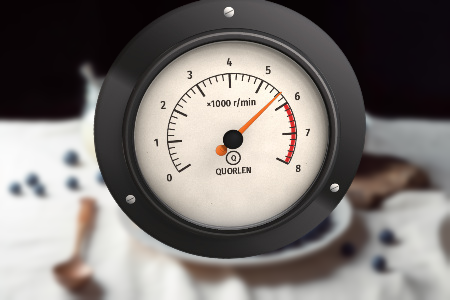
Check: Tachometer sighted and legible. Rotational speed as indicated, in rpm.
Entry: 5600 rpm
